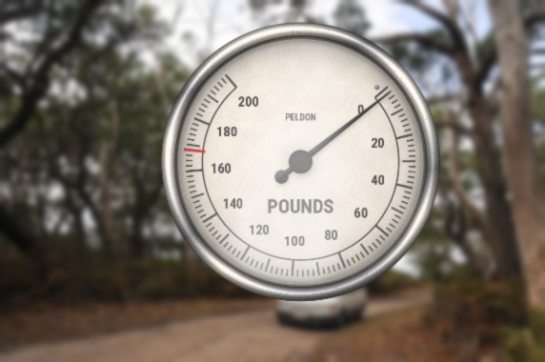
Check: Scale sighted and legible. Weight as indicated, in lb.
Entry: 2 lb
